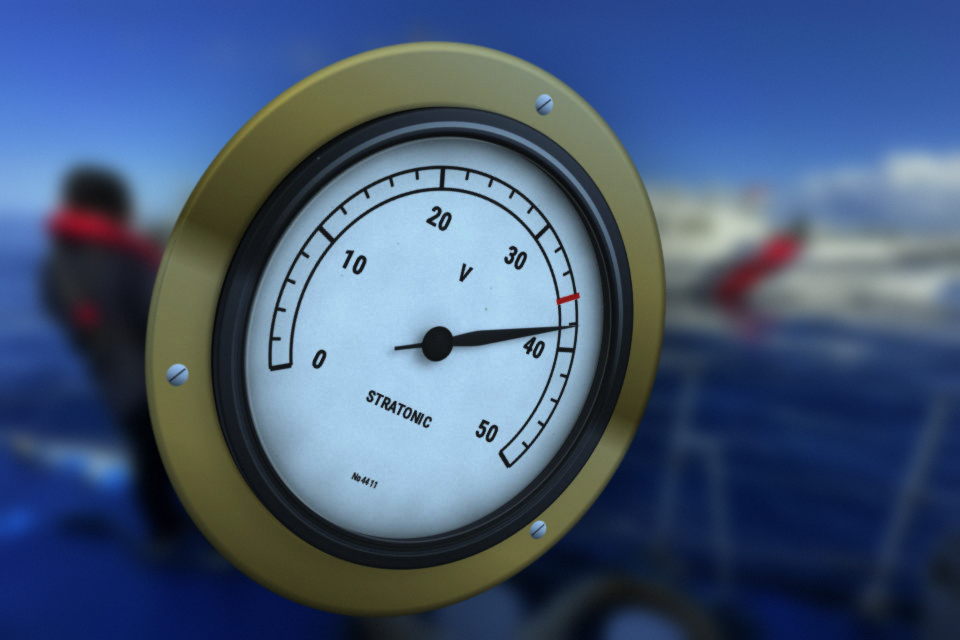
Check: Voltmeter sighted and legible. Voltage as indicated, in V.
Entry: 38 V
